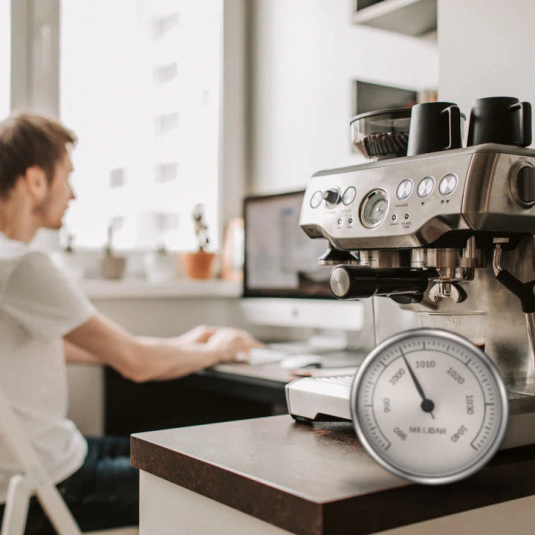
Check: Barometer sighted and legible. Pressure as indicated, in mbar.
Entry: 1005 mbar
